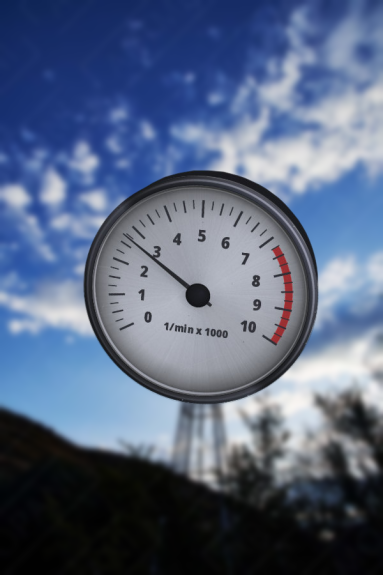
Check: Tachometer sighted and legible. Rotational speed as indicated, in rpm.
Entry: 2750 rpm
